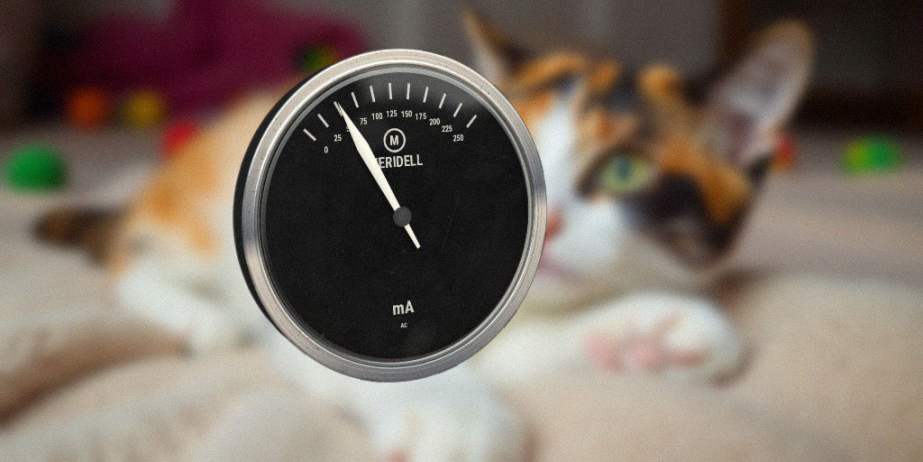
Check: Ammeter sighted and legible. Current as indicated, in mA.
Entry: 50 mA
